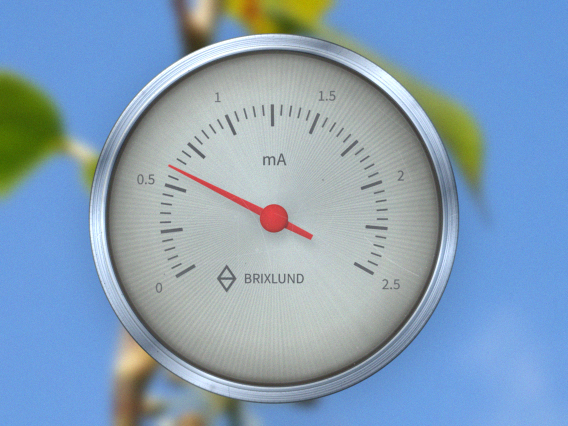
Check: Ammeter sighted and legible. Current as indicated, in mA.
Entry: 0.6 mA
